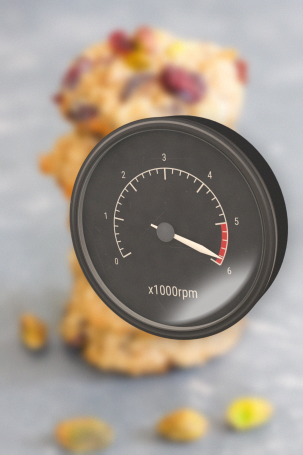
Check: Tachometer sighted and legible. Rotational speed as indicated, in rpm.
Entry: 5800 rpm
